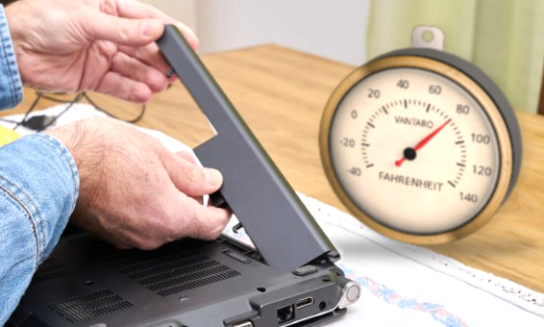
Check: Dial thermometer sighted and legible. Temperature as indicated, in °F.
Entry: 80 °F
